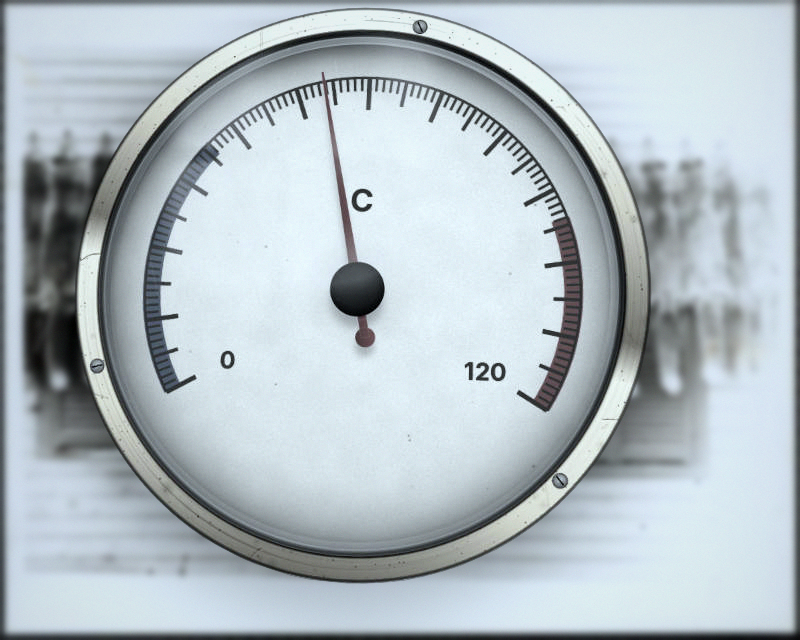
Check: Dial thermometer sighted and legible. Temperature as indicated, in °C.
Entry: 54 °C
